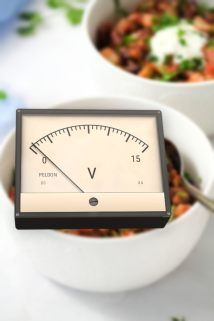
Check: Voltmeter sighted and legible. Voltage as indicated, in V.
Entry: 0.5 V
